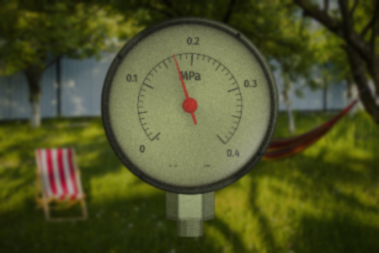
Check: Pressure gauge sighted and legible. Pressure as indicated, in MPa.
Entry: 0.17 MPa
